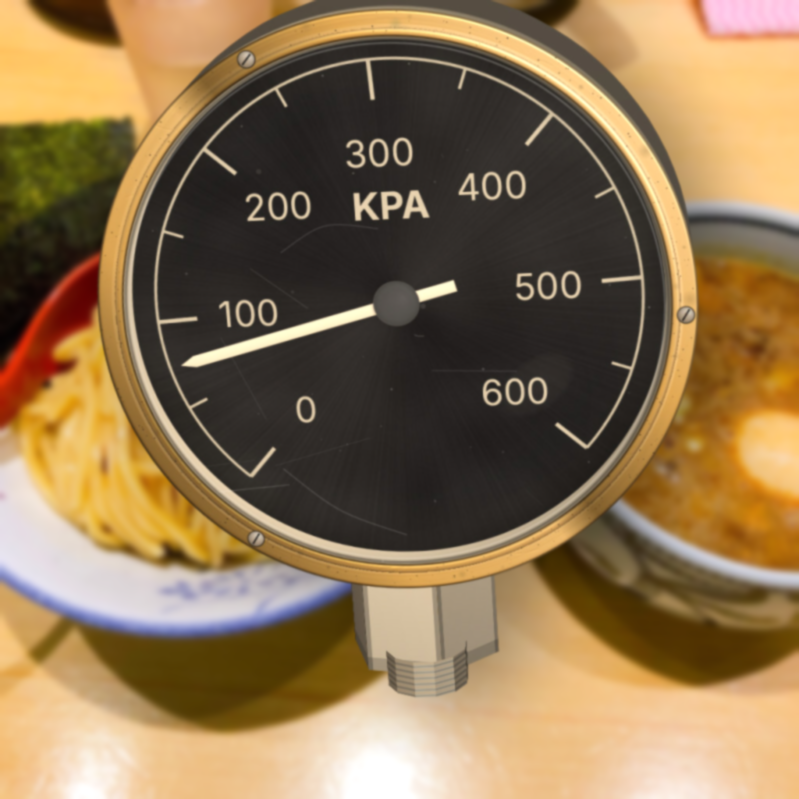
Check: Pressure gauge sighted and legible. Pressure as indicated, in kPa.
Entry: 75 kPa
